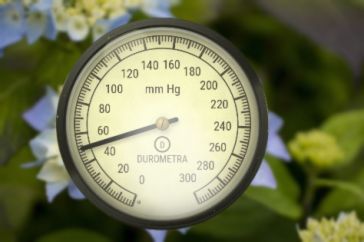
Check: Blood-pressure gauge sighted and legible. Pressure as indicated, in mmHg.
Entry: 50 mmHg
